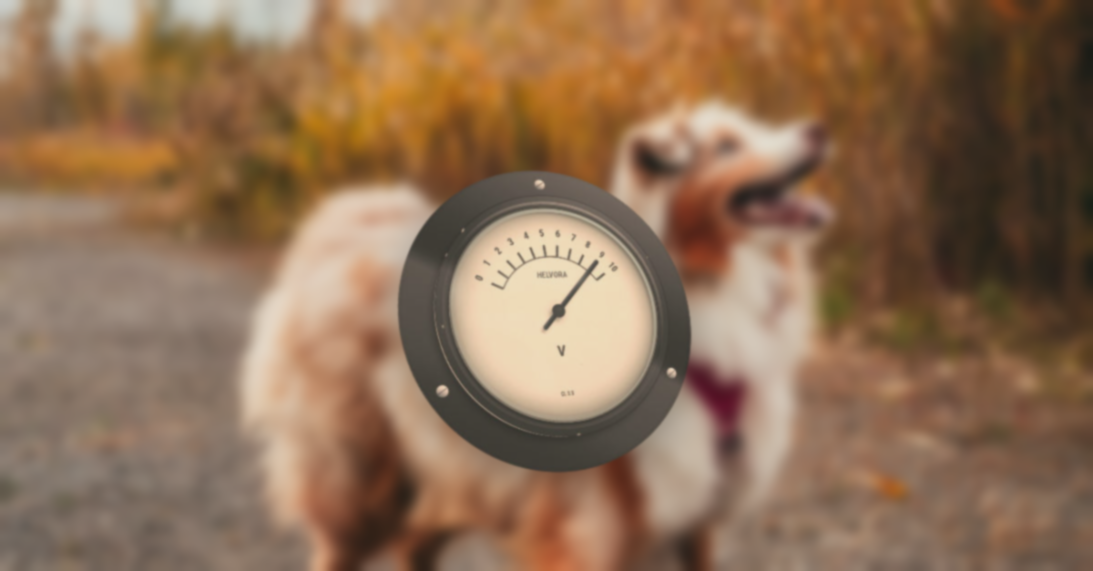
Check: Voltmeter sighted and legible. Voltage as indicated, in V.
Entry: 9 V
